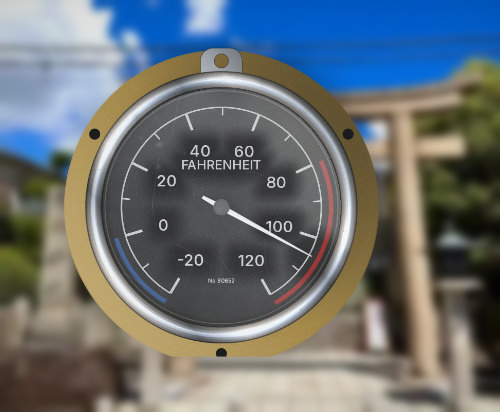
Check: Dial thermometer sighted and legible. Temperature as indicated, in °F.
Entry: 105 °F
